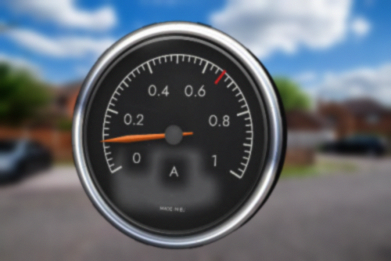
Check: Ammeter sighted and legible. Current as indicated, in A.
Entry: 0.1 A
